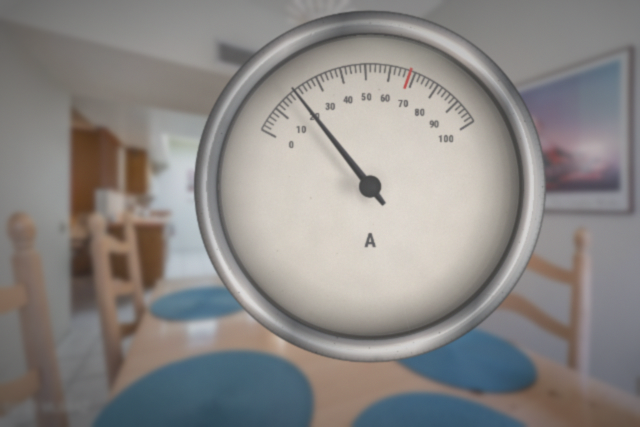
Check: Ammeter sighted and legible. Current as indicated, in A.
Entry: 20 A
